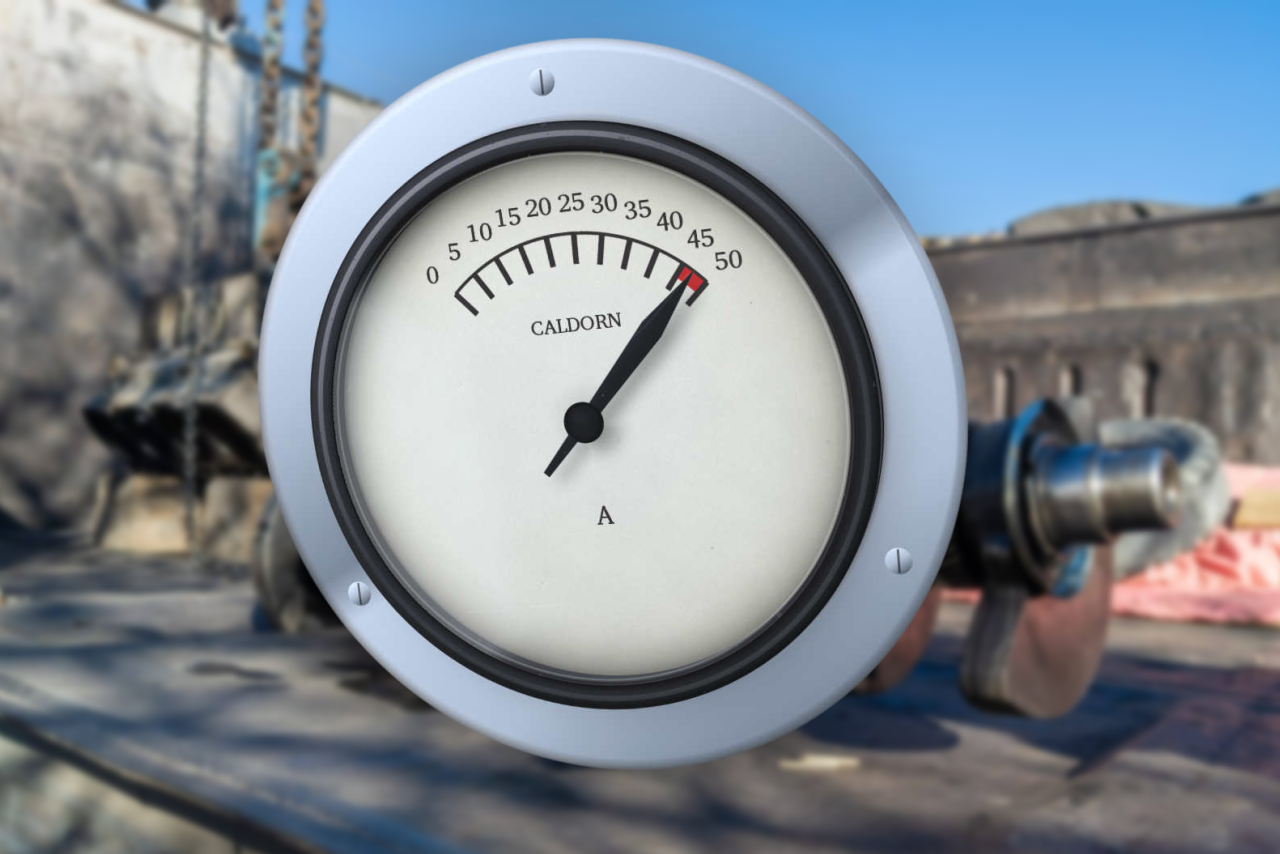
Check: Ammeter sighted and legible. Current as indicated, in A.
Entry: 47.5 A
